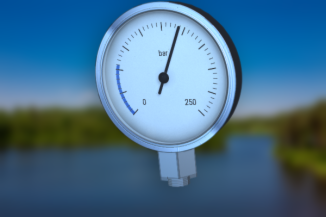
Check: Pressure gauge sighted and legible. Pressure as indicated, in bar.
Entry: 145 bar
